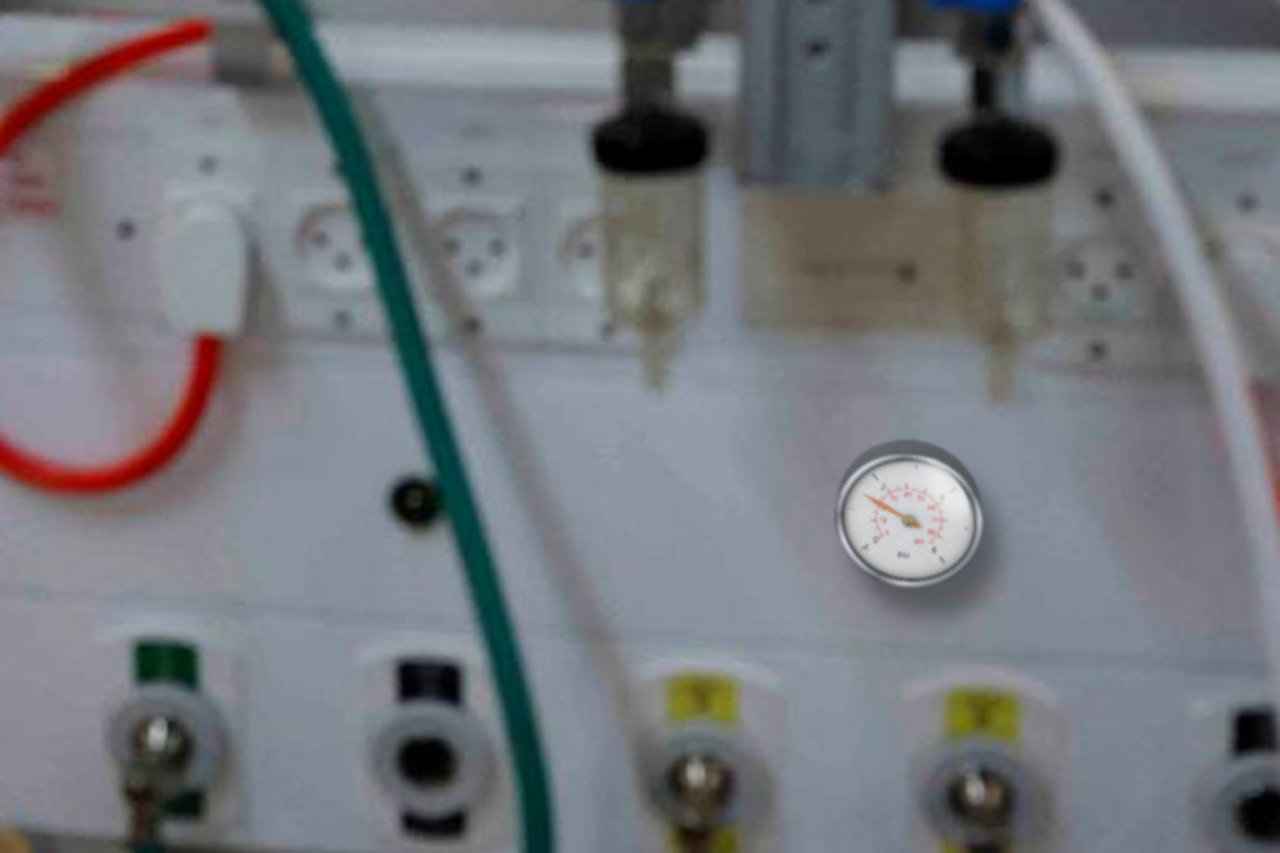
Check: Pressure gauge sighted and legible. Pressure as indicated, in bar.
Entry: 1.5 bar
